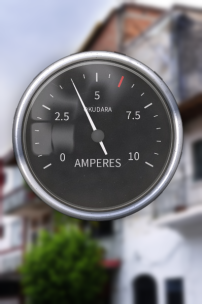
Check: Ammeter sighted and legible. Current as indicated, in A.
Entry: 4 A
